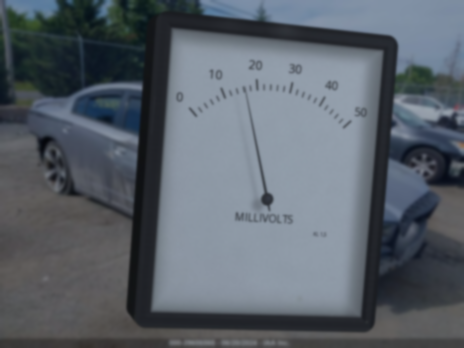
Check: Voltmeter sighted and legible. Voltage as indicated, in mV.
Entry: 16 mV
